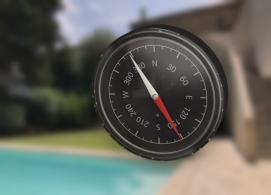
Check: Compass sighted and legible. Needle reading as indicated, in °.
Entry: 150 °
